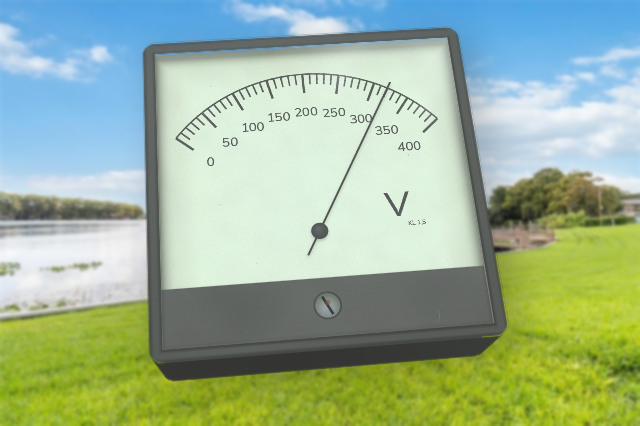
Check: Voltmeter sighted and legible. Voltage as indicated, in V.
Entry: 320 V
